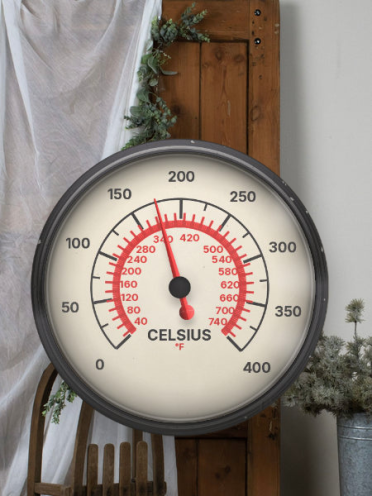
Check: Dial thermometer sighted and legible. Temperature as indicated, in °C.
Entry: 175 °C
